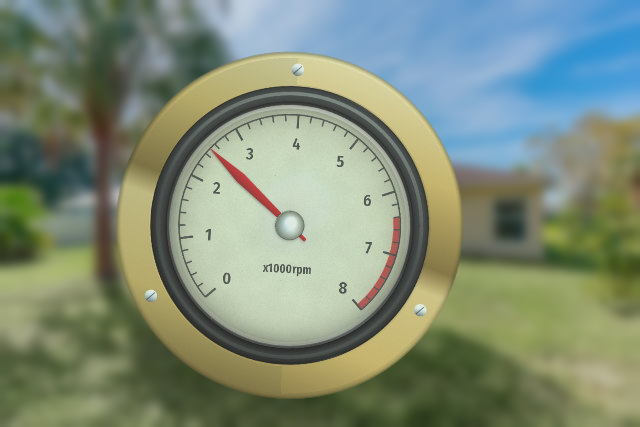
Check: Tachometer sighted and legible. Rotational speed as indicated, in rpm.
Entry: 2500 rpm
